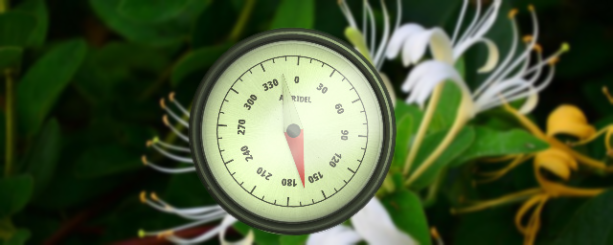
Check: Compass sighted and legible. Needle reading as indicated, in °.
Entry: 165 °
